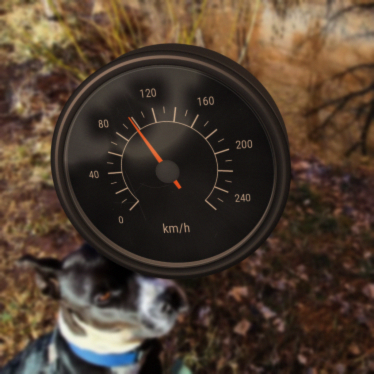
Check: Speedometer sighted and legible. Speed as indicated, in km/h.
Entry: 100 km/h
